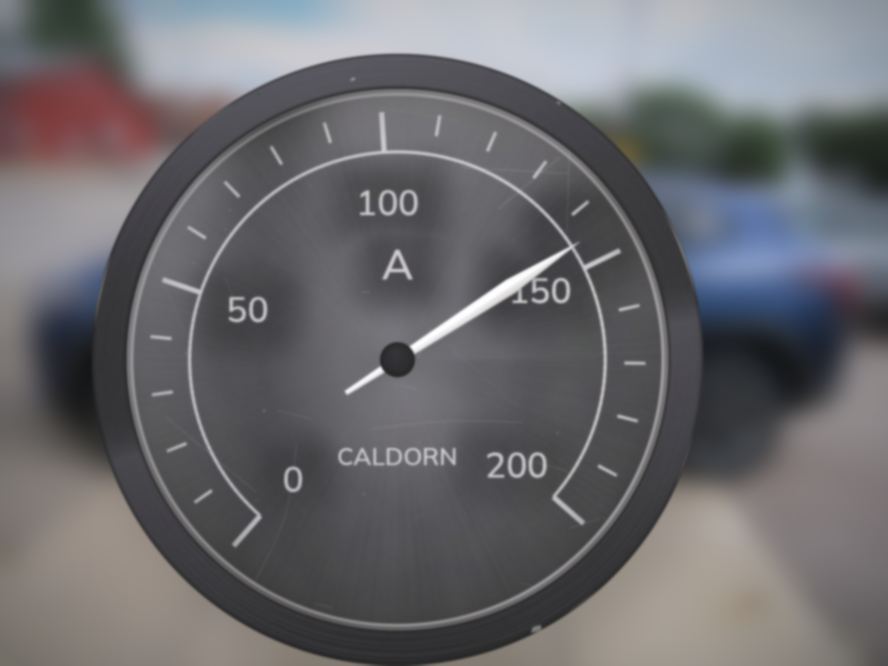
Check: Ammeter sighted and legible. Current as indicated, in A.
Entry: 145 A
